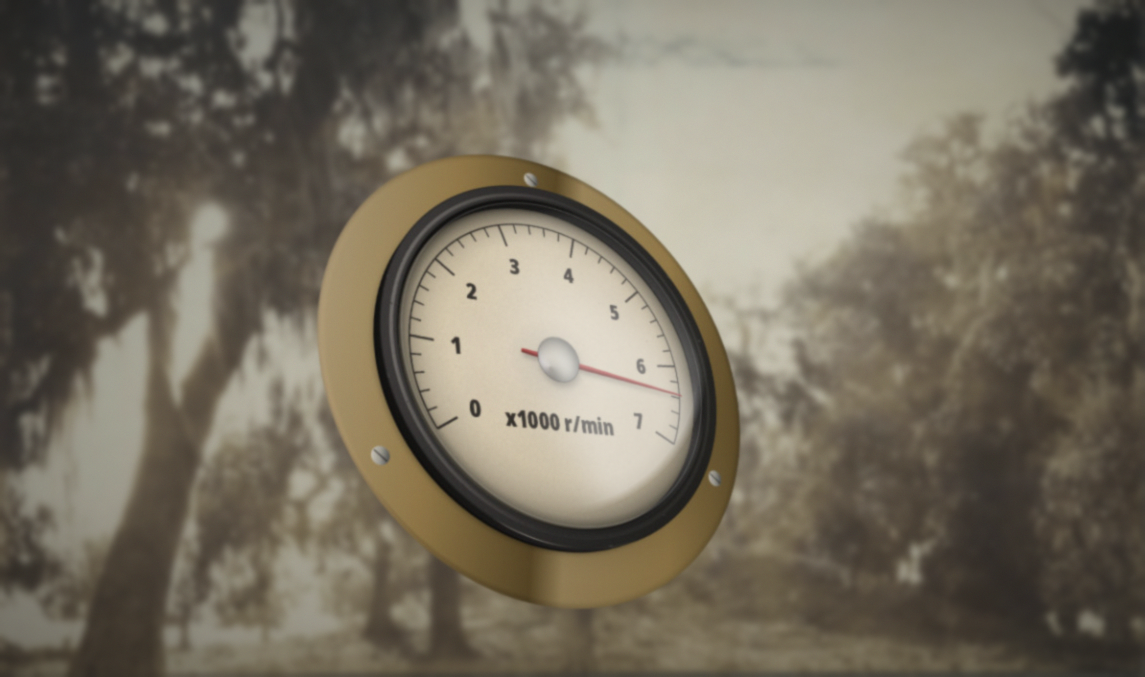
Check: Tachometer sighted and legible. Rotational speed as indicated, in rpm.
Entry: 6400 rpm
